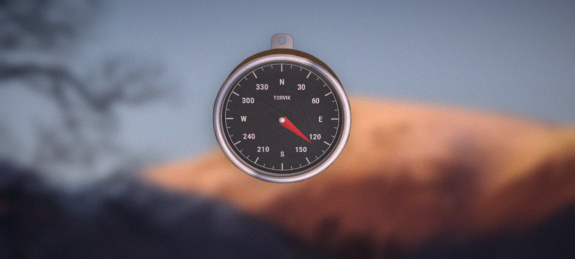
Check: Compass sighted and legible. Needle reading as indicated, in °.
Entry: 130 °
